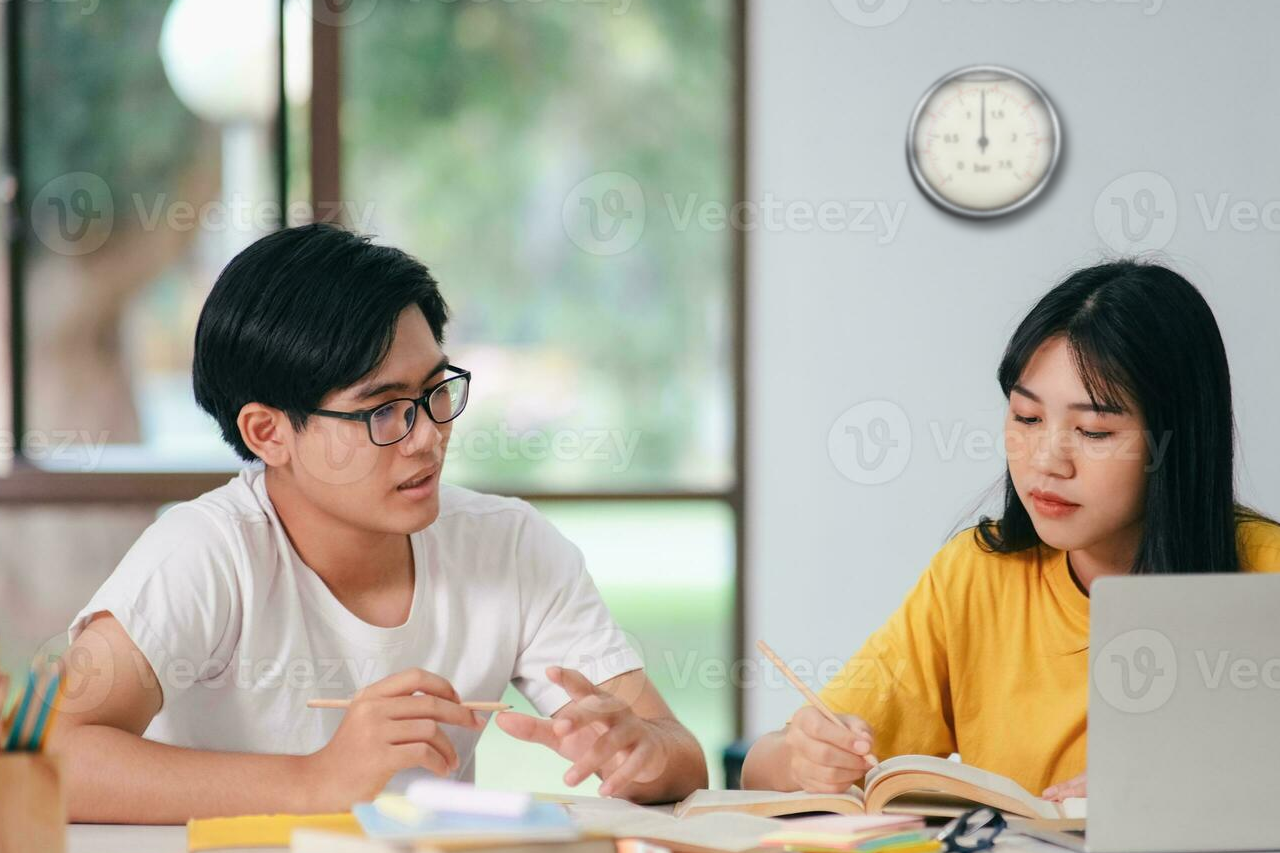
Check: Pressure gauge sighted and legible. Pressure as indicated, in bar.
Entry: 1.25 bar
